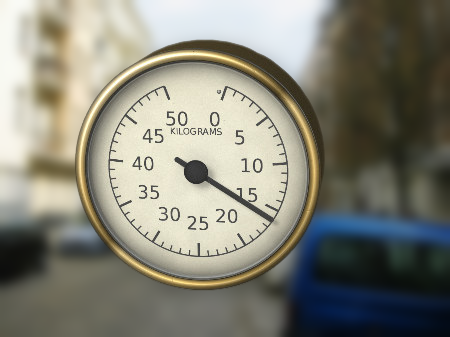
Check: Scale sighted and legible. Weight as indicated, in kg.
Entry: 16 kg
